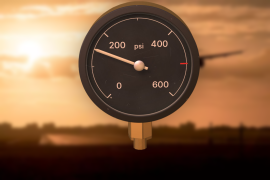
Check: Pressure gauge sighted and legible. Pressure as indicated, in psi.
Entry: 150 psi
